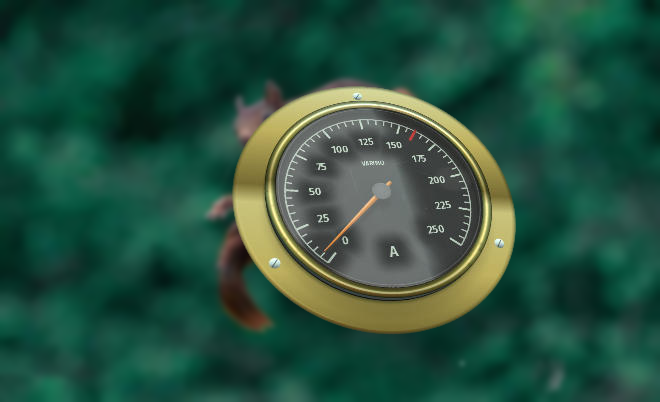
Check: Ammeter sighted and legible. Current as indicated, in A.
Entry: 5 A
